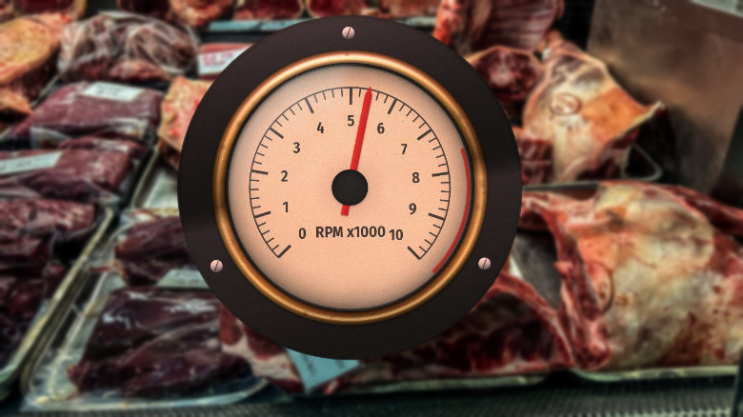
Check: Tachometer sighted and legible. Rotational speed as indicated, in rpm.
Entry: 5400 rpm
